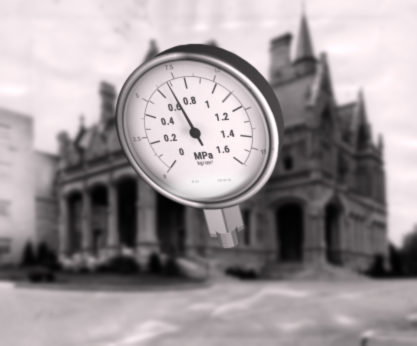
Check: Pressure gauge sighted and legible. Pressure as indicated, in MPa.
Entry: 0.7 MPa
